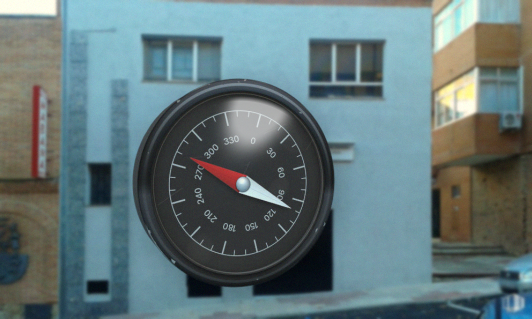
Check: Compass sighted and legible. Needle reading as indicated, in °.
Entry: 280 °
